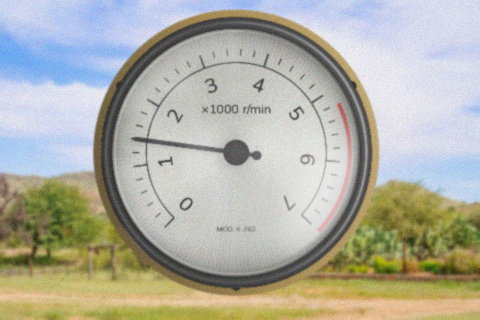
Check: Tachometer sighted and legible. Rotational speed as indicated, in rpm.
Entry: 1400 rpm
